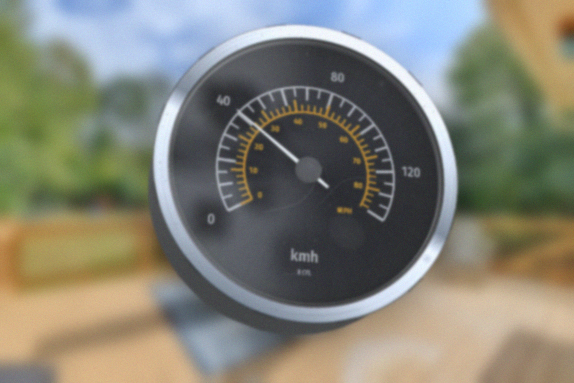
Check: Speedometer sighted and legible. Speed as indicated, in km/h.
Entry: 40 km/h
